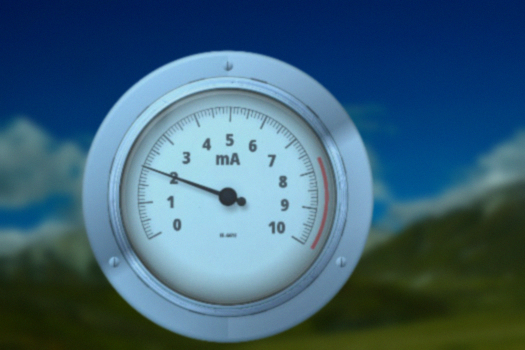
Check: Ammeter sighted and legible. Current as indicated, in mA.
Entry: 2 mA
